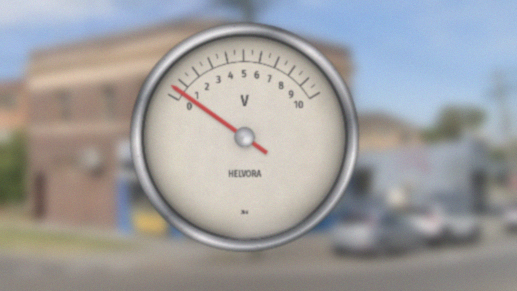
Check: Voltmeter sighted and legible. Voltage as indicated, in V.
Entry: 0.5 V
